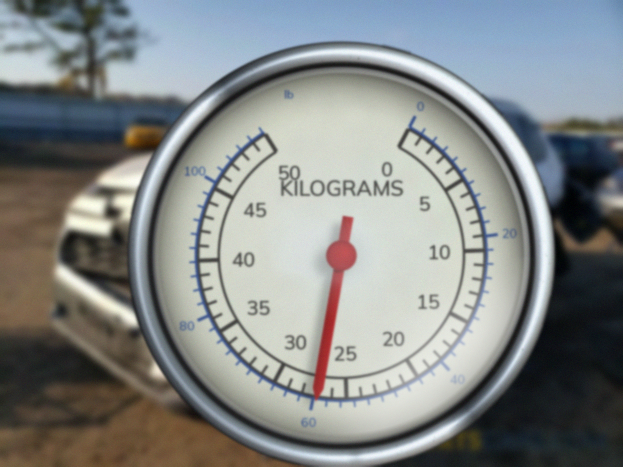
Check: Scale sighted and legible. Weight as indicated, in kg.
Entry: 27 kg
